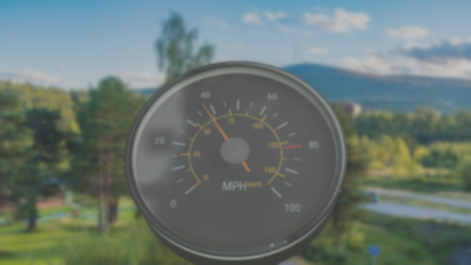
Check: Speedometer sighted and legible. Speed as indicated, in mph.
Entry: 37.5 mph
